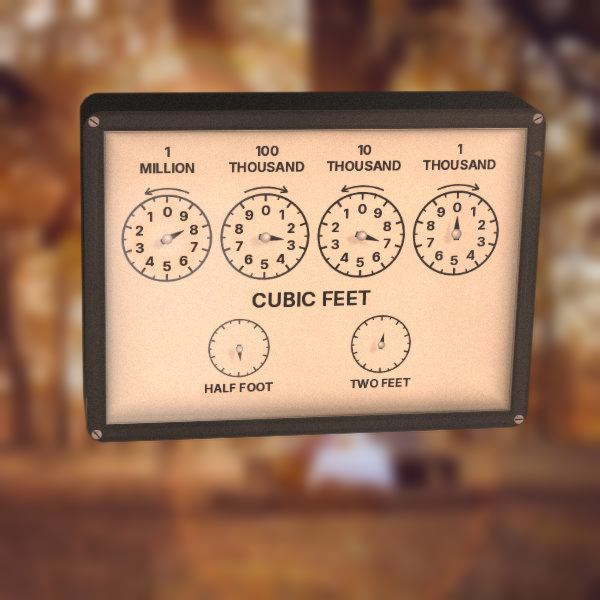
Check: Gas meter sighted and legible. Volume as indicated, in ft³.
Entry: 827000 ft³
